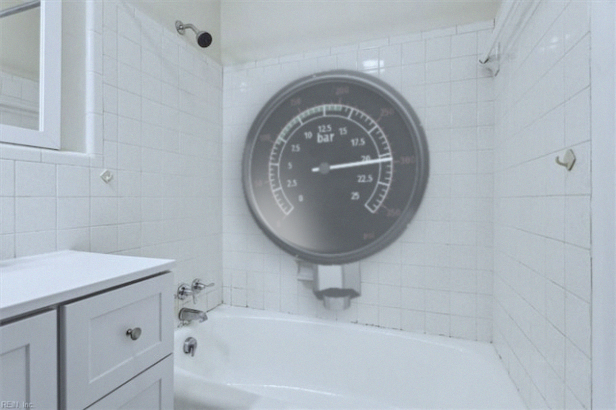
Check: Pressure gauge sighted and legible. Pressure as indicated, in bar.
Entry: 20.5 bar
